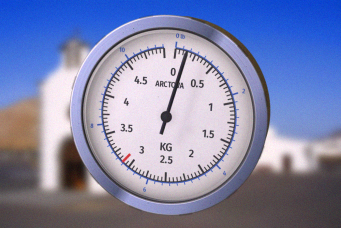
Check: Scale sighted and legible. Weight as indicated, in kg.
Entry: 0.15 kg
